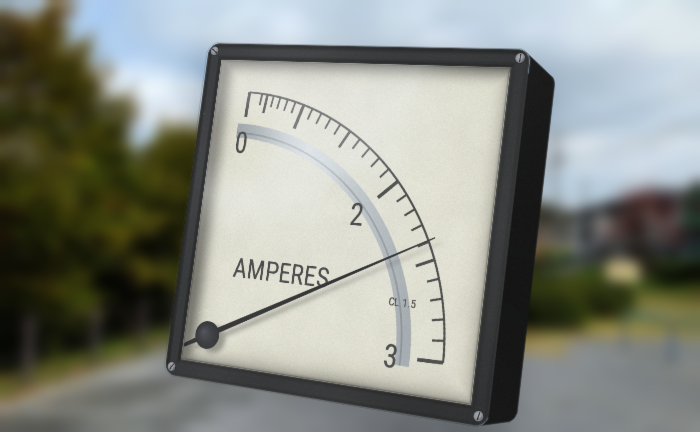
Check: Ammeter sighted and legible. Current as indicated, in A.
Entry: 2.4 A
